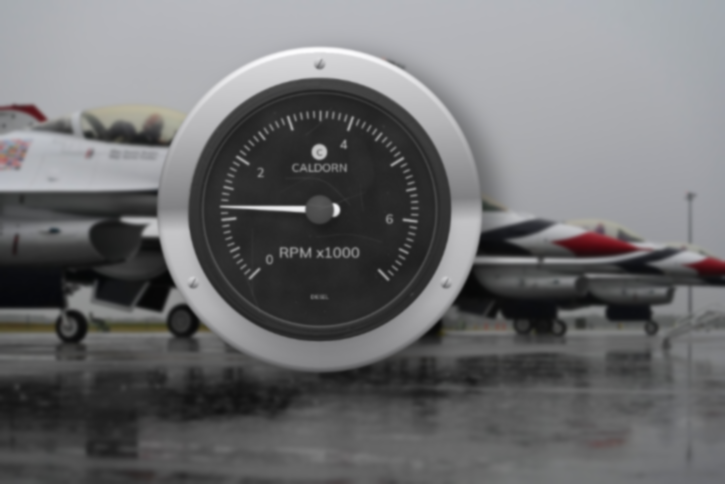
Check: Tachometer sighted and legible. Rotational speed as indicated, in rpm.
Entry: 1200 rpm
